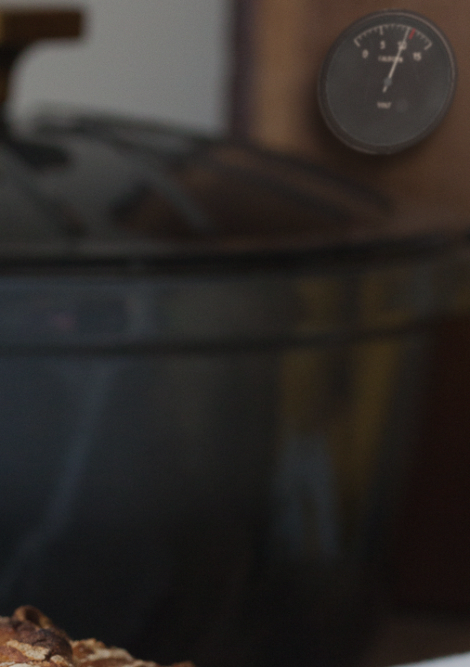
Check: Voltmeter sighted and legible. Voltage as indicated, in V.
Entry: 10 V
